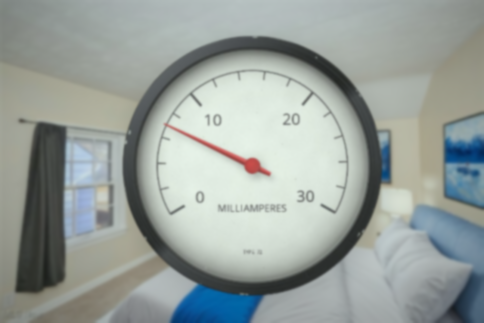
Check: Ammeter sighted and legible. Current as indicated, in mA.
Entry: 7 mA
